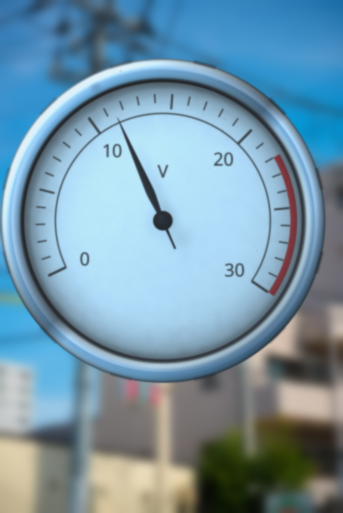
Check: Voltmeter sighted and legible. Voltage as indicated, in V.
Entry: 11.5 V
